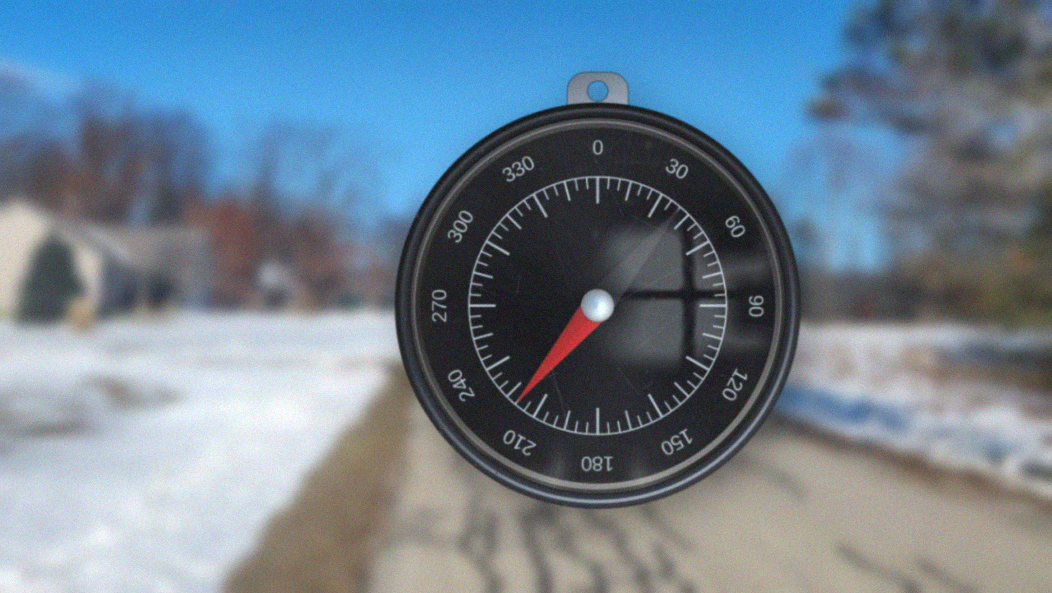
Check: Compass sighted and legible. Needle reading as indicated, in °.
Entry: 220 °
